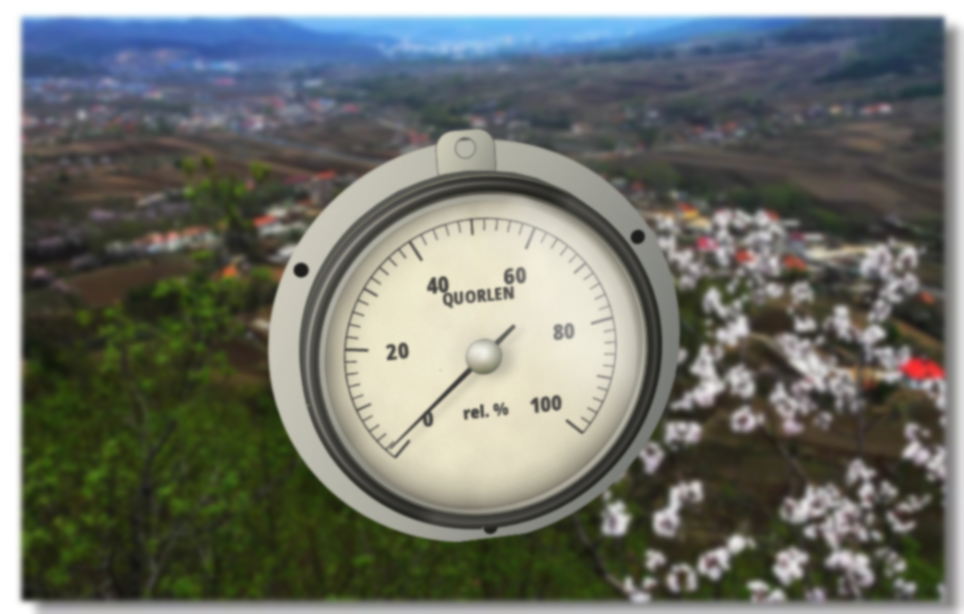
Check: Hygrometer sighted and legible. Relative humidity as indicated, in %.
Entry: 2 %
